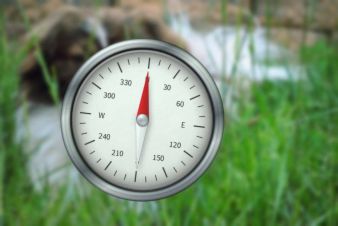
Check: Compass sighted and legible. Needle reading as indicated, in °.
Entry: 0 °
